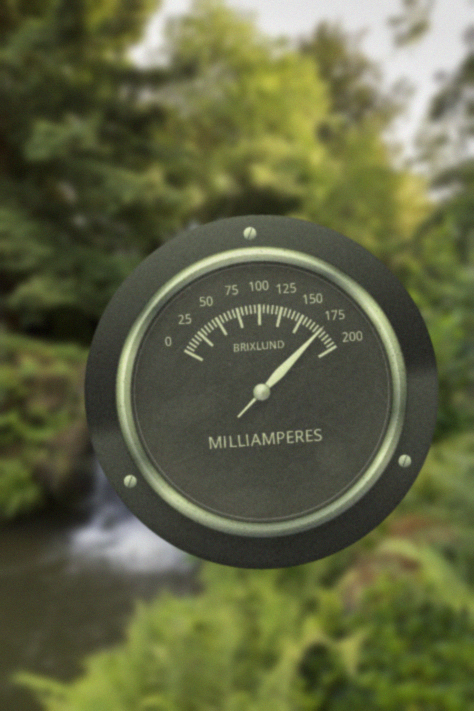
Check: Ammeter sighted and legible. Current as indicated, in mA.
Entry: 175 mA
